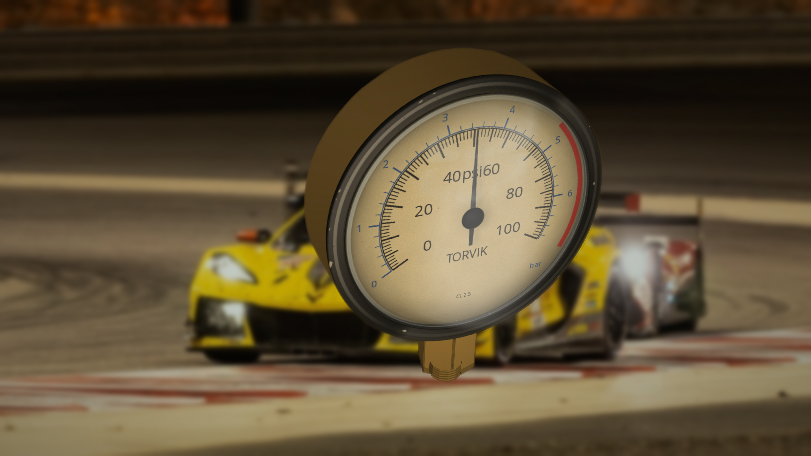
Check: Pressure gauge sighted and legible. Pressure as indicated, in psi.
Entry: 50 psi
